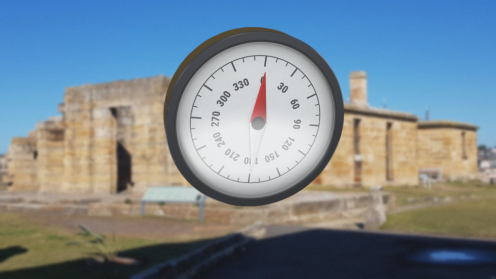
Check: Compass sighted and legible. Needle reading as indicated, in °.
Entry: 0 °
